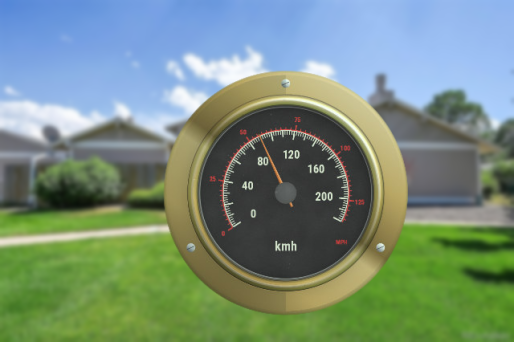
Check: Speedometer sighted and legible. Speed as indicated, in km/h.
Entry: 90 km/h
